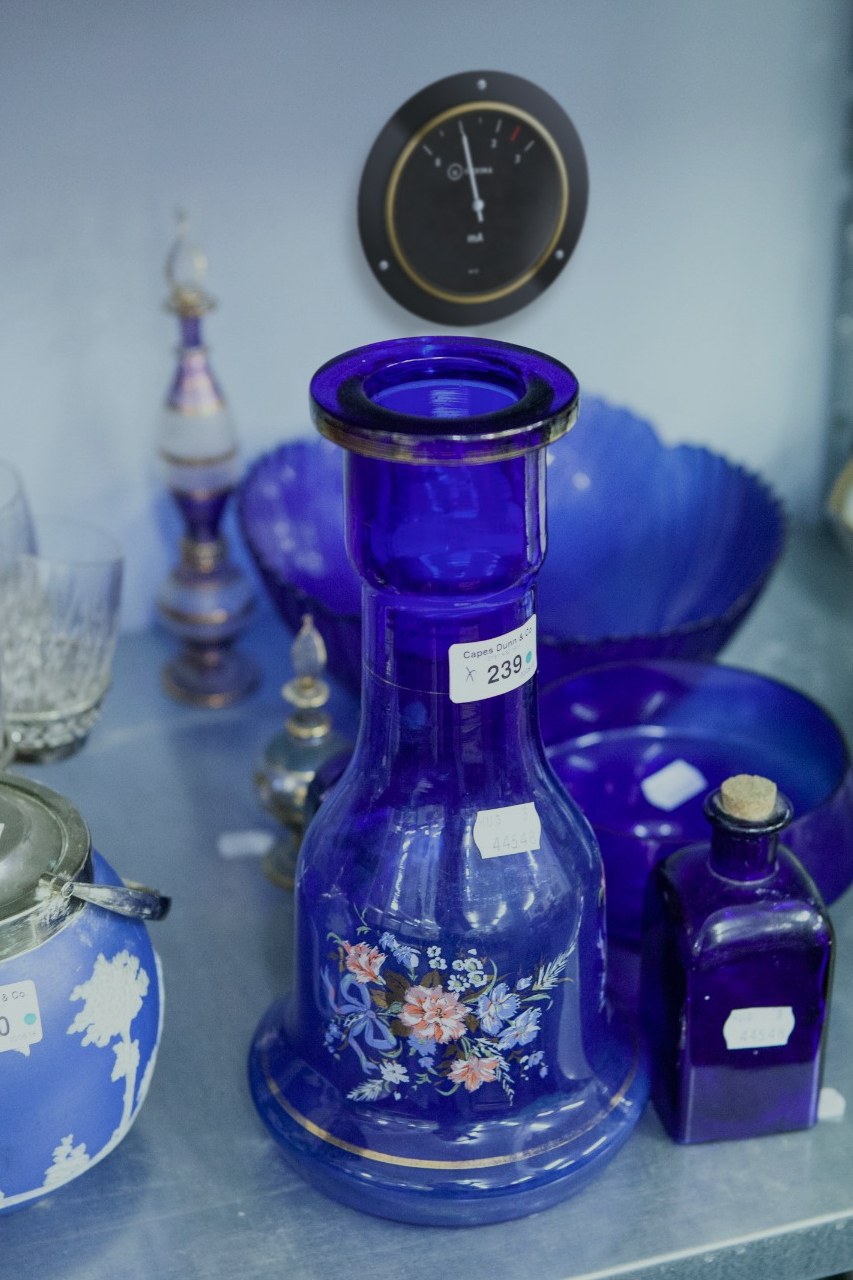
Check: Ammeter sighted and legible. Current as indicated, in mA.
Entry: 1 mA
